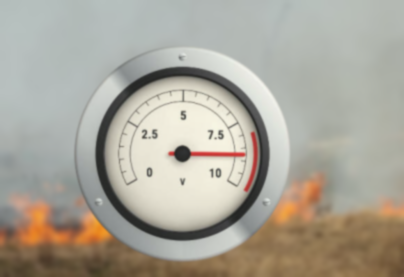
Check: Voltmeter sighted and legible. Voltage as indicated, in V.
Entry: 8.75 V
